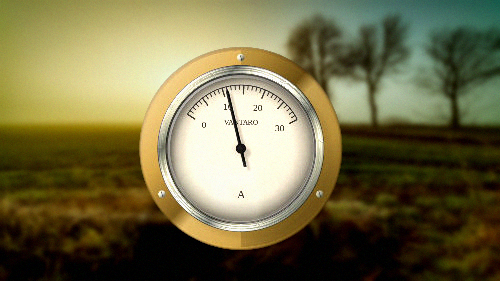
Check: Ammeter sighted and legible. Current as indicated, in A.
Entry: 11 A
